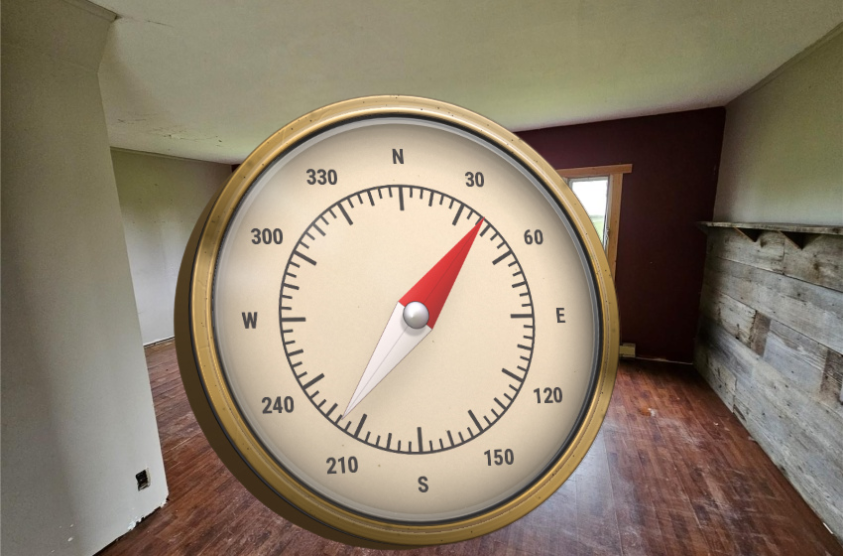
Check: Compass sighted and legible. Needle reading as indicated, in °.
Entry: 40 °
